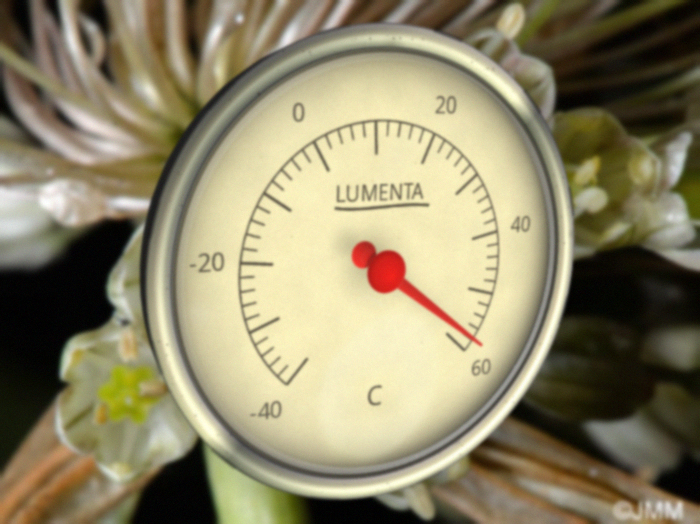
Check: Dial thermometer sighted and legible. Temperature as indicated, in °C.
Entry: 58 °C
